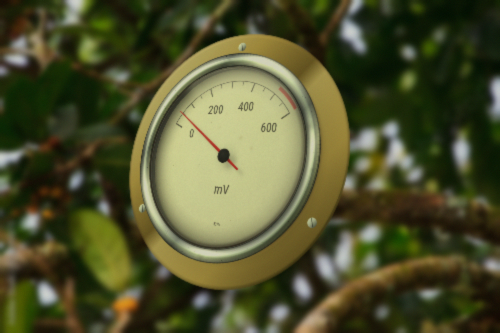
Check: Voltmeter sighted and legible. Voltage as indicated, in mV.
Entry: 50 mV
